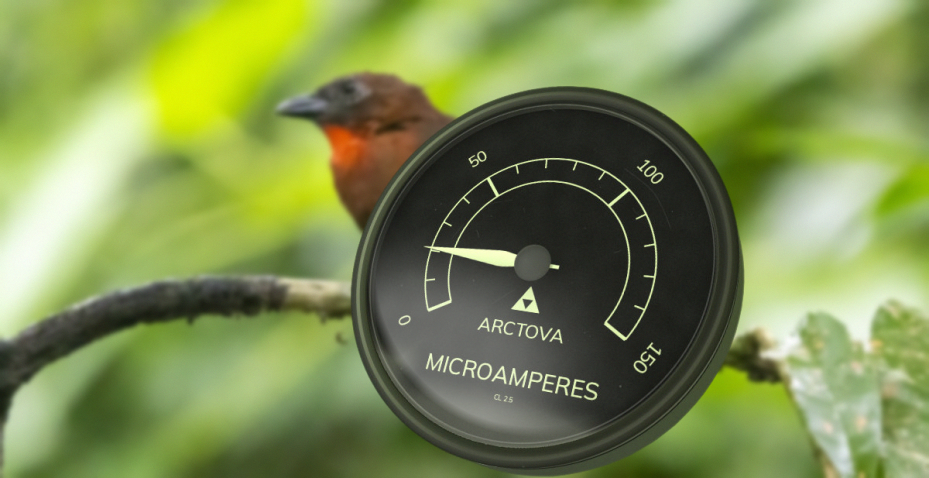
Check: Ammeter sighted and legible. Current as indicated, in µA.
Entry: 20 µA
